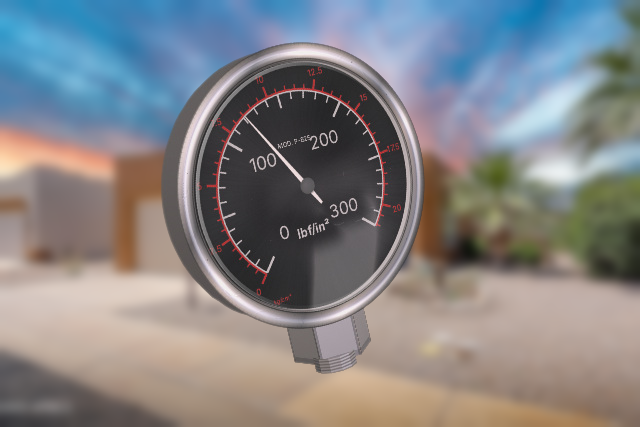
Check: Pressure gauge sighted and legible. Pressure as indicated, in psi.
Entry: 120 psi
